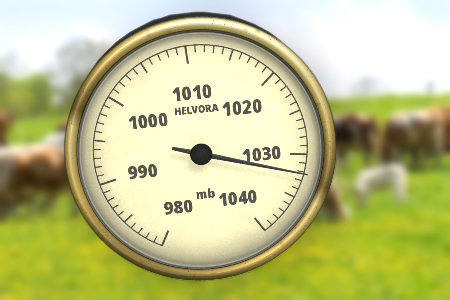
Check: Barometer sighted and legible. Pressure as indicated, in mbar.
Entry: 1032 mbar
